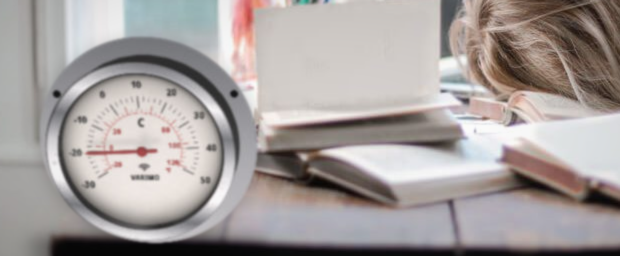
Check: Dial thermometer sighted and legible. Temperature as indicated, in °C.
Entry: -20 °C
